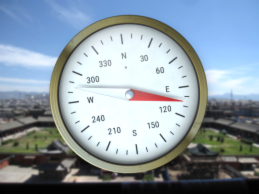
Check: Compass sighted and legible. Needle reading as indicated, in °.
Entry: 105 °
